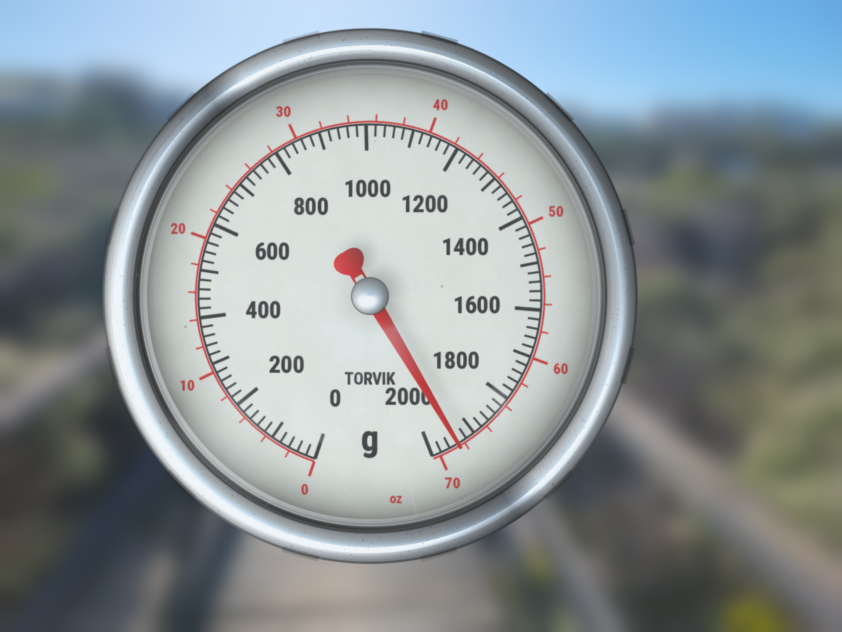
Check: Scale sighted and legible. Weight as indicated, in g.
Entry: 1940 g
